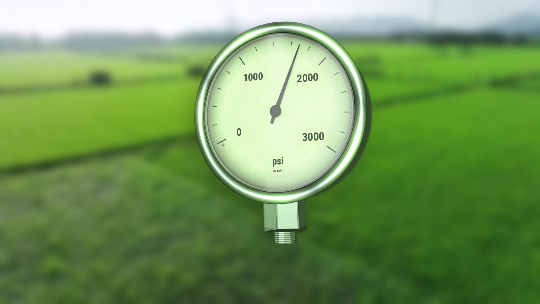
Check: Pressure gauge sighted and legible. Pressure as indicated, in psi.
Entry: 1700 psi
